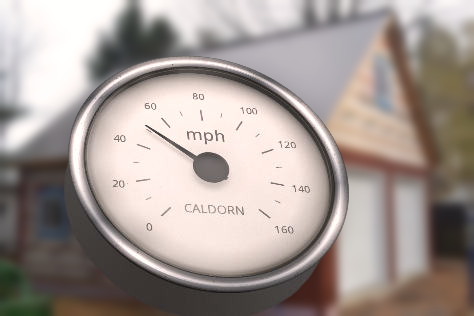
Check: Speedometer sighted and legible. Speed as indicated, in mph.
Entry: 50 mph
